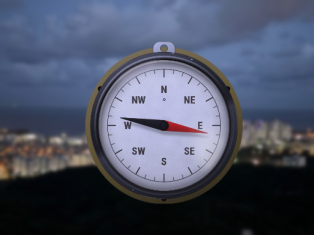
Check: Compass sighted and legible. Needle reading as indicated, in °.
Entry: 100 °
